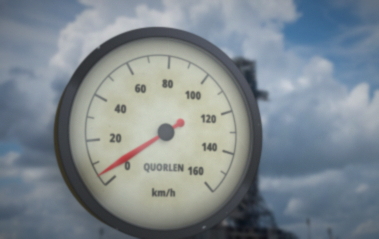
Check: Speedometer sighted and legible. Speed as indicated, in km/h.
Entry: 5 km/h
